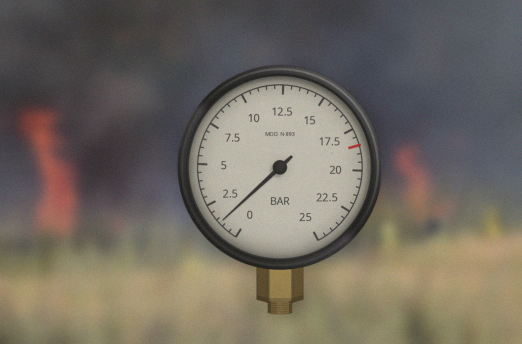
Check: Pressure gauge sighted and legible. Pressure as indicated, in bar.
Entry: 1.25 bar
